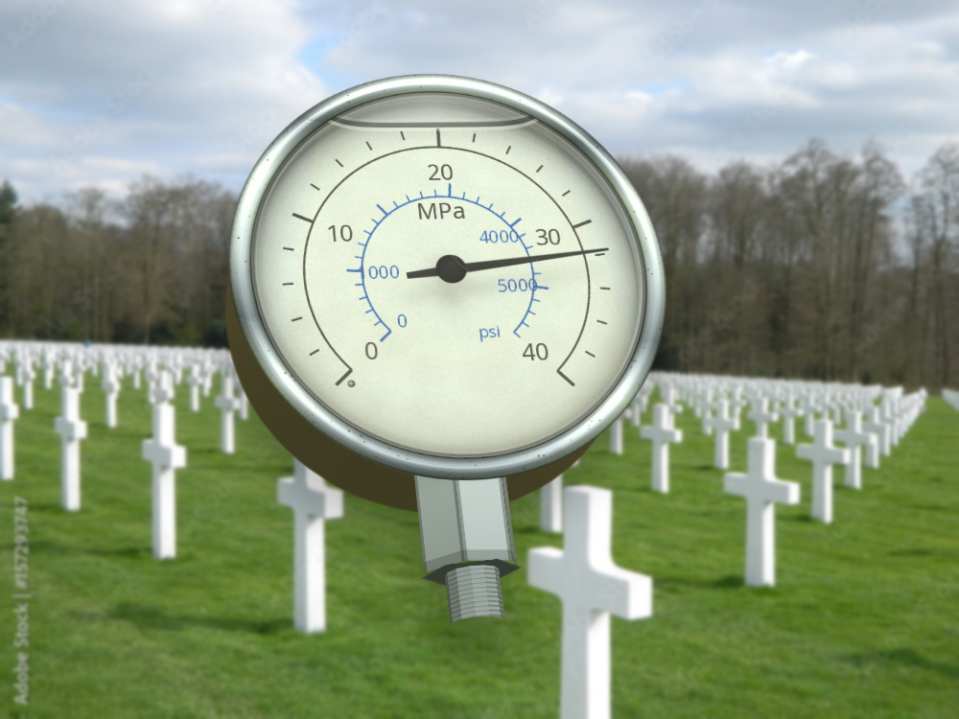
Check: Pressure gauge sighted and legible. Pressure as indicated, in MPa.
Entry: 32 MPa
